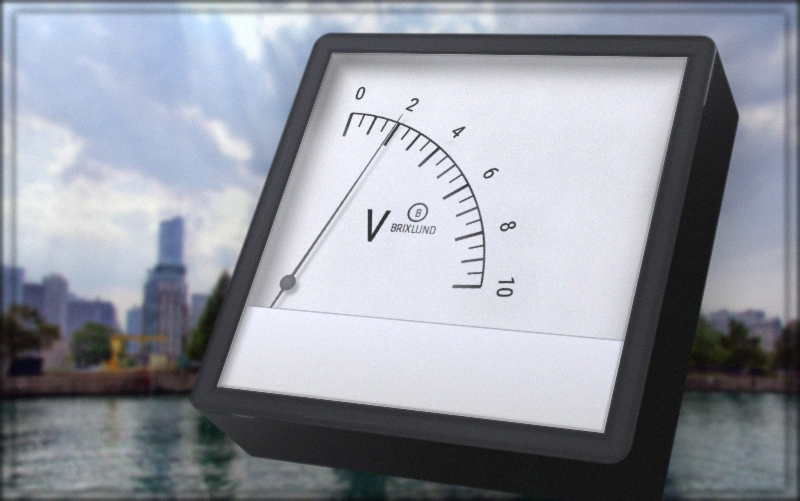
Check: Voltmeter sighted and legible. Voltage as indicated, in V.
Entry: 2 V
